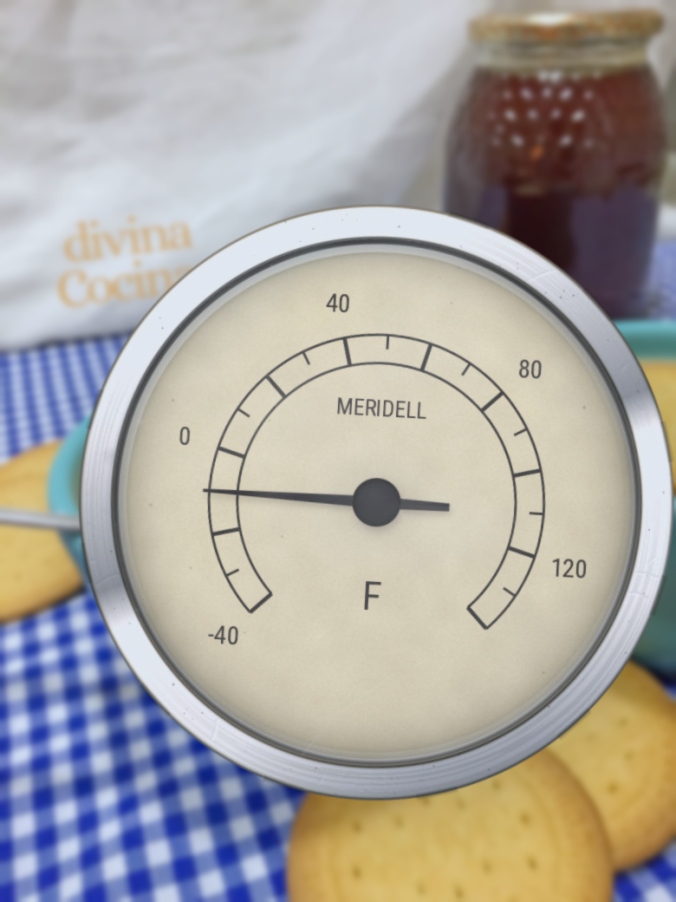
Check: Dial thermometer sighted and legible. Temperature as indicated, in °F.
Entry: -10 °F
